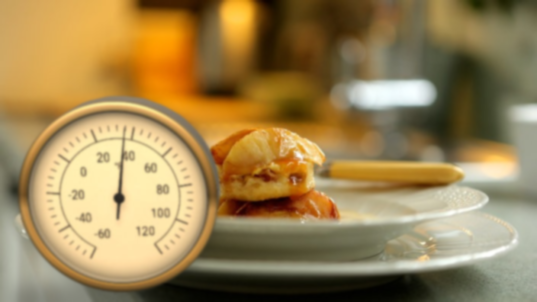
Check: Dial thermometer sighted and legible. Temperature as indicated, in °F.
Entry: 36 °F
